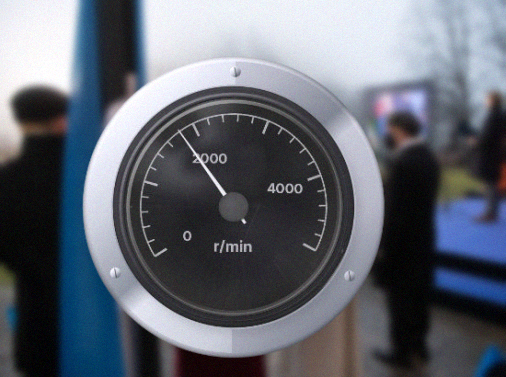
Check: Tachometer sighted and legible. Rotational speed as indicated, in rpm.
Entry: 1800 rpm
